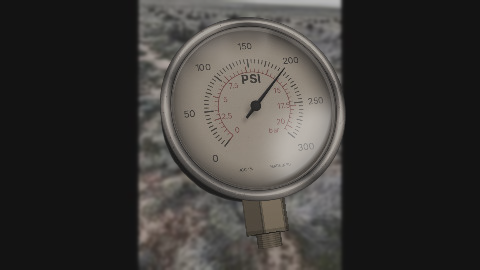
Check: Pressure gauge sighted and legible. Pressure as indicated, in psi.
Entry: 200 psi
